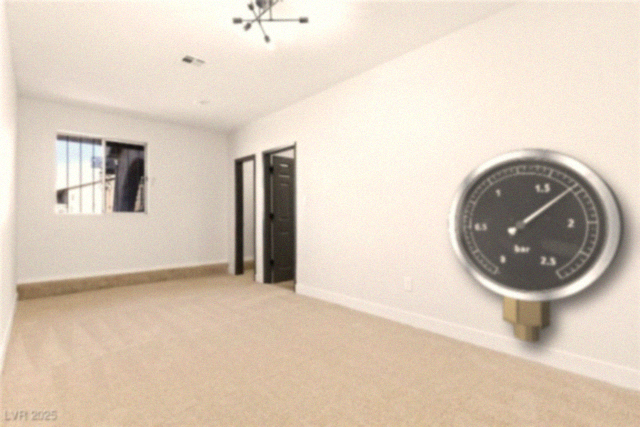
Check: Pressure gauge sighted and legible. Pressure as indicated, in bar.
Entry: 1.7 bar
